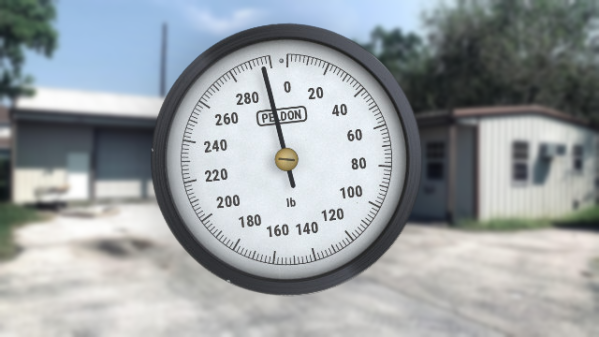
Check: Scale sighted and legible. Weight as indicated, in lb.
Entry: 296 lb
